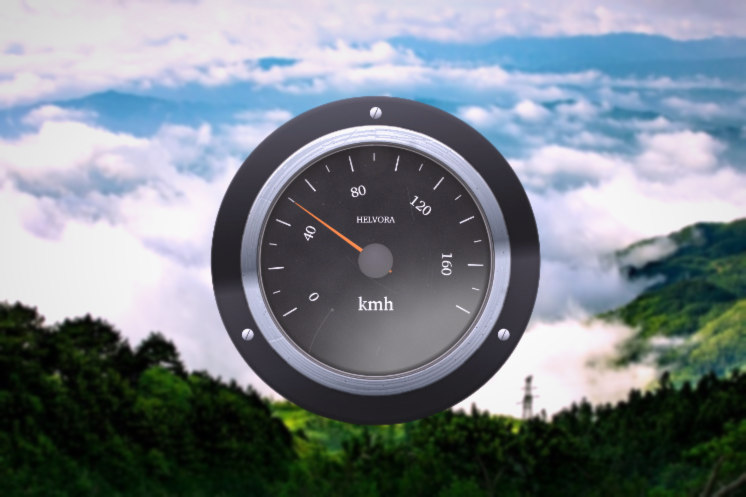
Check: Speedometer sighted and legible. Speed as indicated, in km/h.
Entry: 50 km/h
